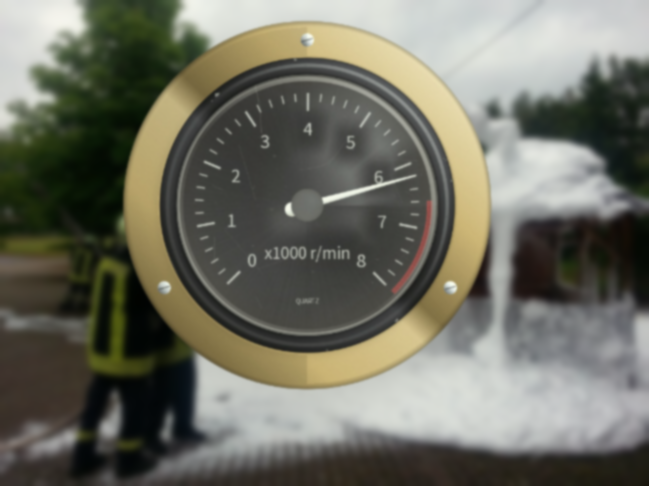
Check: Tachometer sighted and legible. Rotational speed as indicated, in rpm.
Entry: 6200 rpm
